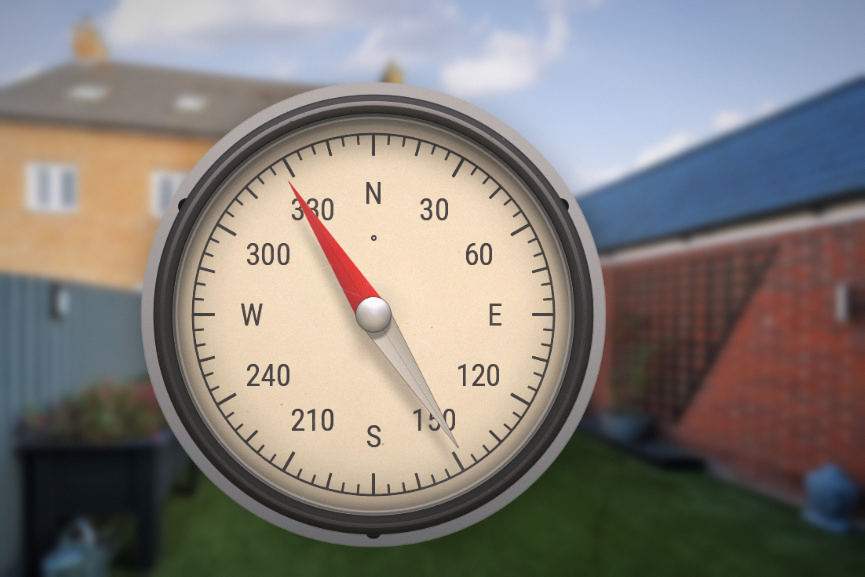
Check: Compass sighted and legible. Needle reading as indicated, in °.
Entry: 327.5 °
